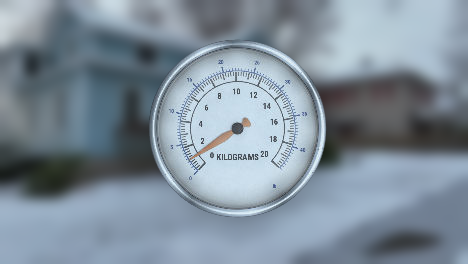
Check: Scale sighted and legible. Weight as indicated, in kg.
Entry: 1 kg
